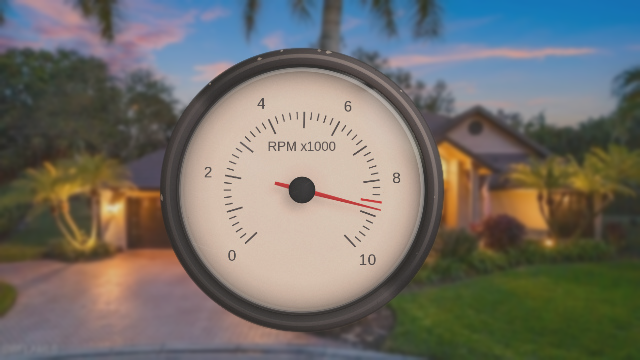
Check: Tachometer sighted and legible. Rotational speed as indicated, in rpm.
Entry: 8800 rpm
